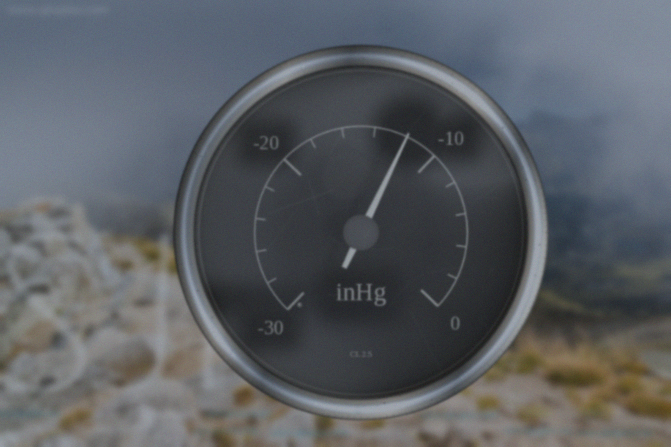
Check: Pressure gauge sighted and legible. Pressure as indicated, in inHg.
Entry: -12 inHg
